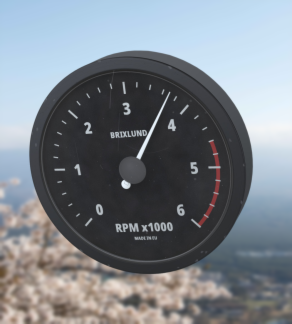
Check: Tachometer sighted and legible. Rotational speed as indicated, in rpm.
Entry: 3700 rpm
